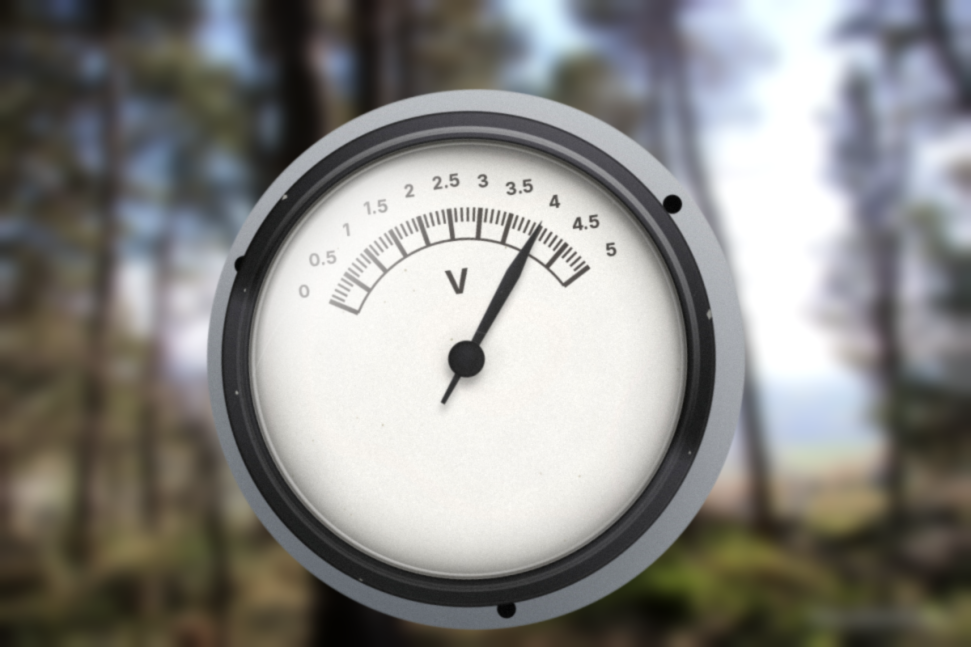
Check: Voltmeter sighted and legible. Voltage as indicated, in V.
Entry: 4 V
